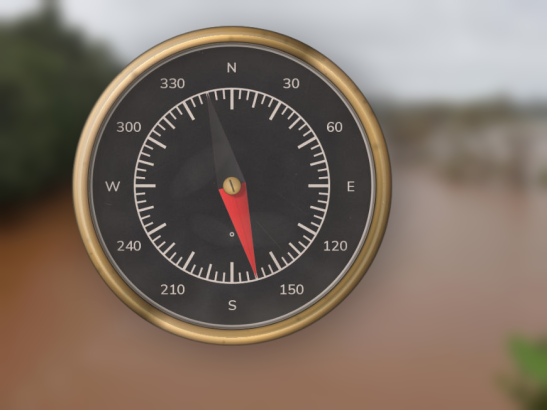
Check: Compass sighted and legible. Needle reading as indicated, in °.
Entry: 165 °
